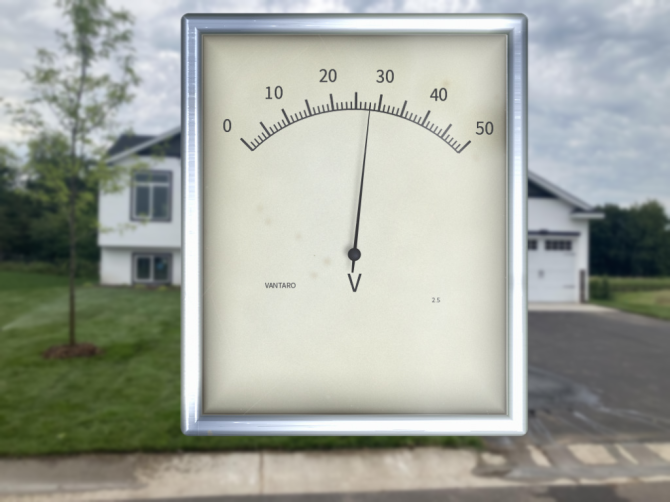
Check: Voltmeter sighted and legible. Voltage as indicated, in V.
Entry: 28 V
